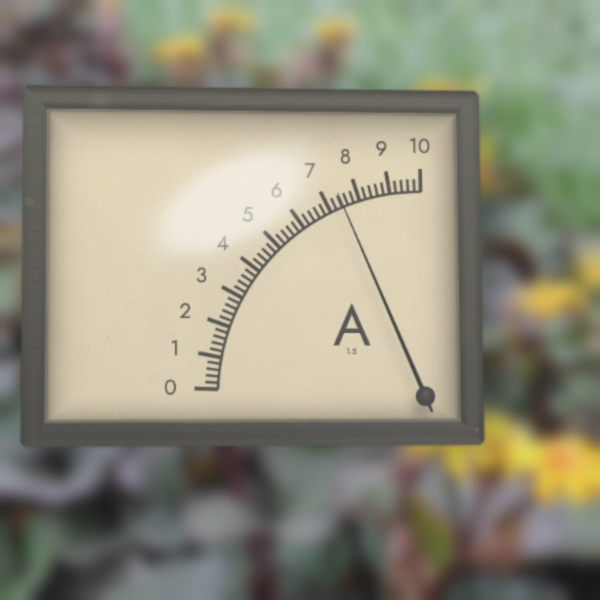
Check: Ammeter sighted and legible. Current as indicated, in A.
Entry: 7.4 A
